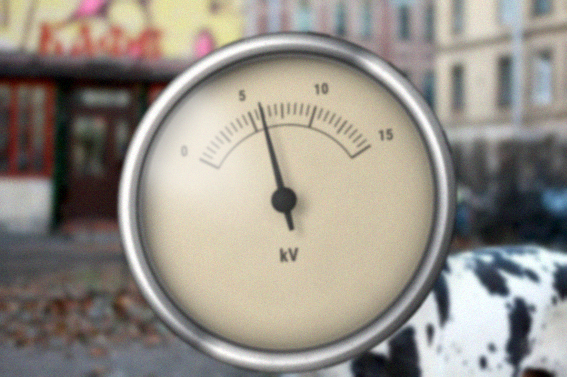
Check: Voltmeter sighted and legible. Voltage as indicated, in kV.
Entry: 6 kV
